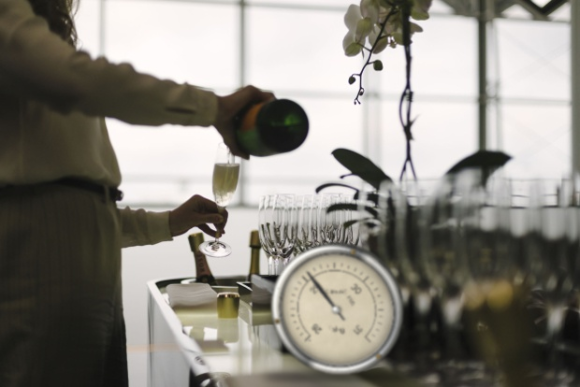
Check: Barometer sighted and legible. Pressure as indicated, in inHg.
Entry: 29.1 inHg
